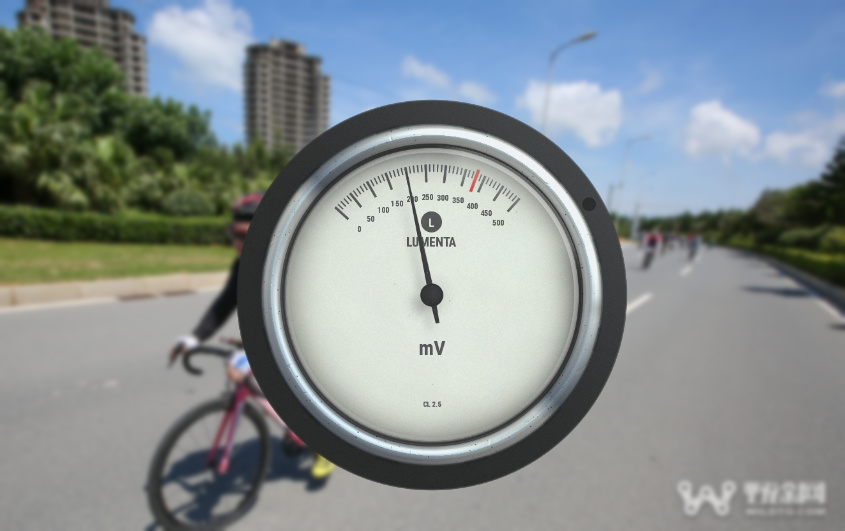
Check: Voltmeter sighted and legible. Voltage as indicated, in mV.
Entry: 200 mV
